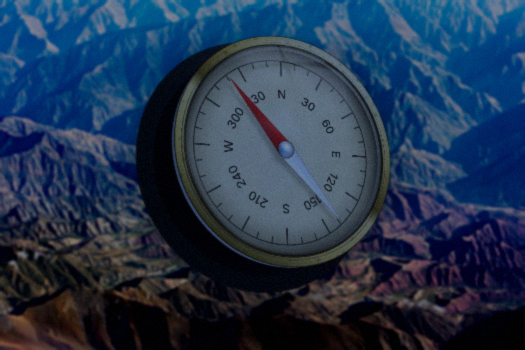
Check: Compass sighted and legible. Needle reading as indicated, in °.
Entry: 320 °
